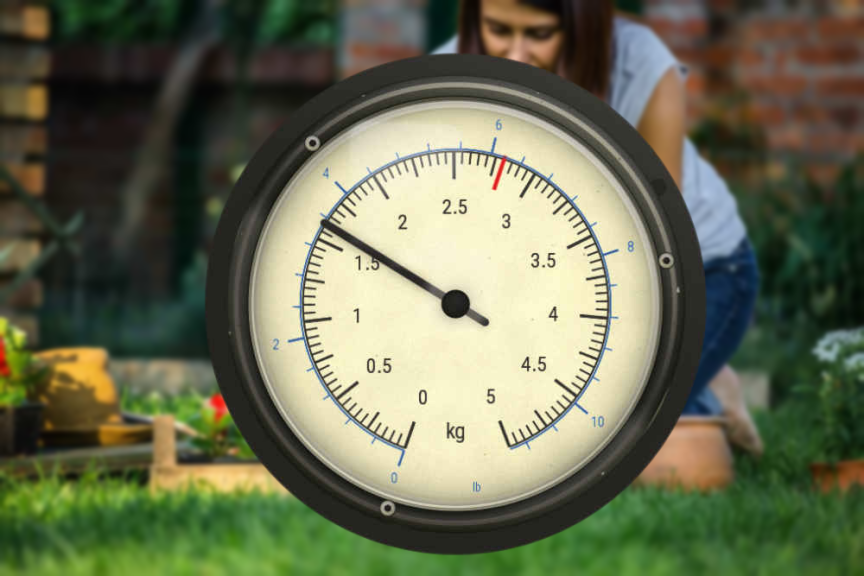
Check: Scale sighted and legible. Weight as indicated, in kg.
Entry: 1.6 kg
